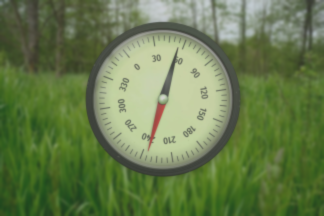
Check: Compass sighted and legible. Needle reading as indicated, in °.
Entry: 235 °
